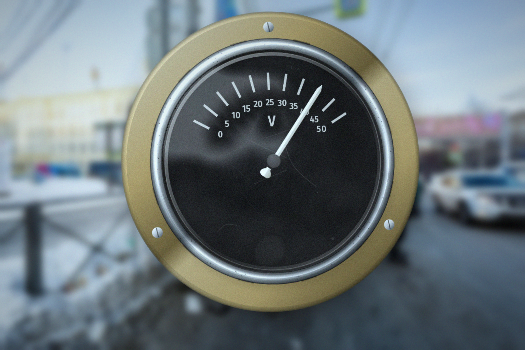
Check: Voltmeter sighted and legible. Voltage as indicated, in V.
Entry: 40 V
